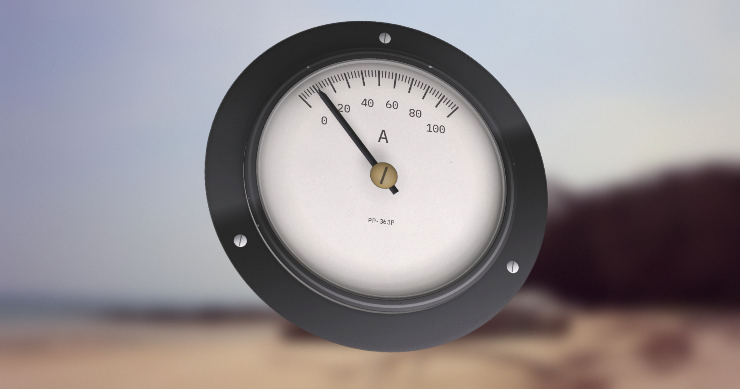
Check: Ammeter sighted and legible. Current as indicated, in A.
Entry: 10 A
